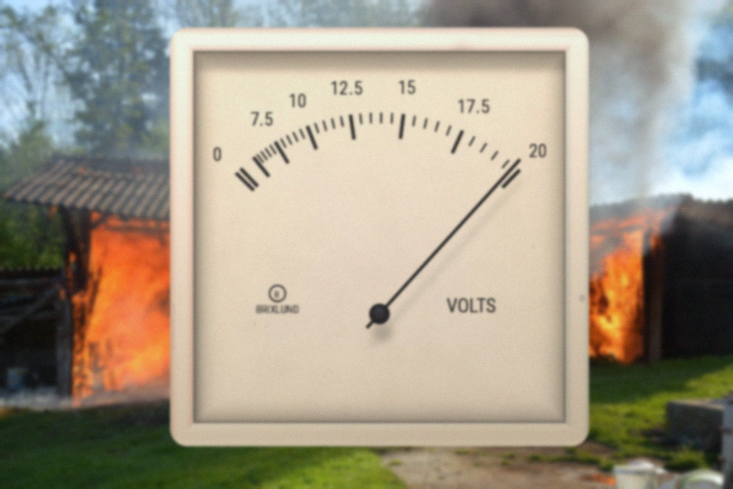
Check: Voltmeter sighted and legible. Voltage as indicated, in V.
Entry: 19.75 V
